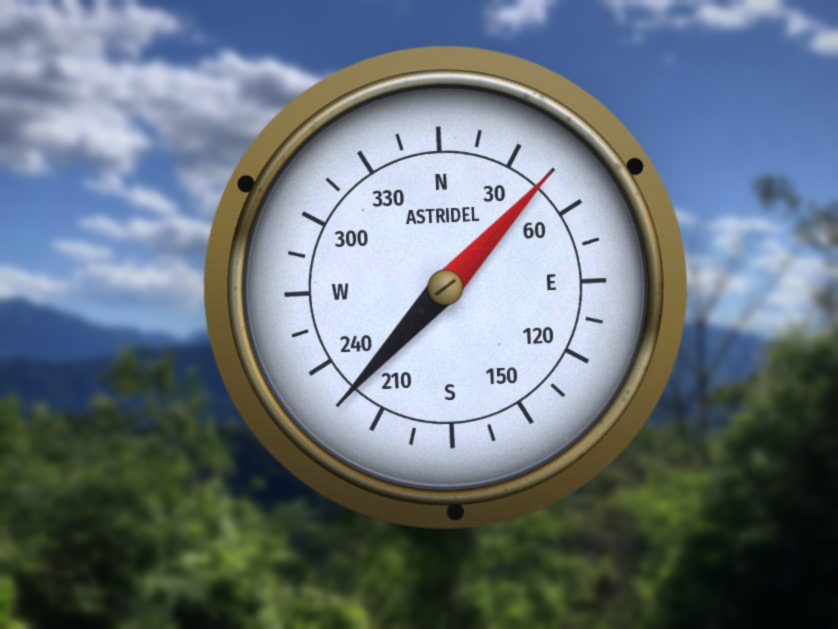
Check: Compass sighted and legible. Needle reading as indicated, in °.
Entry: 45 °
